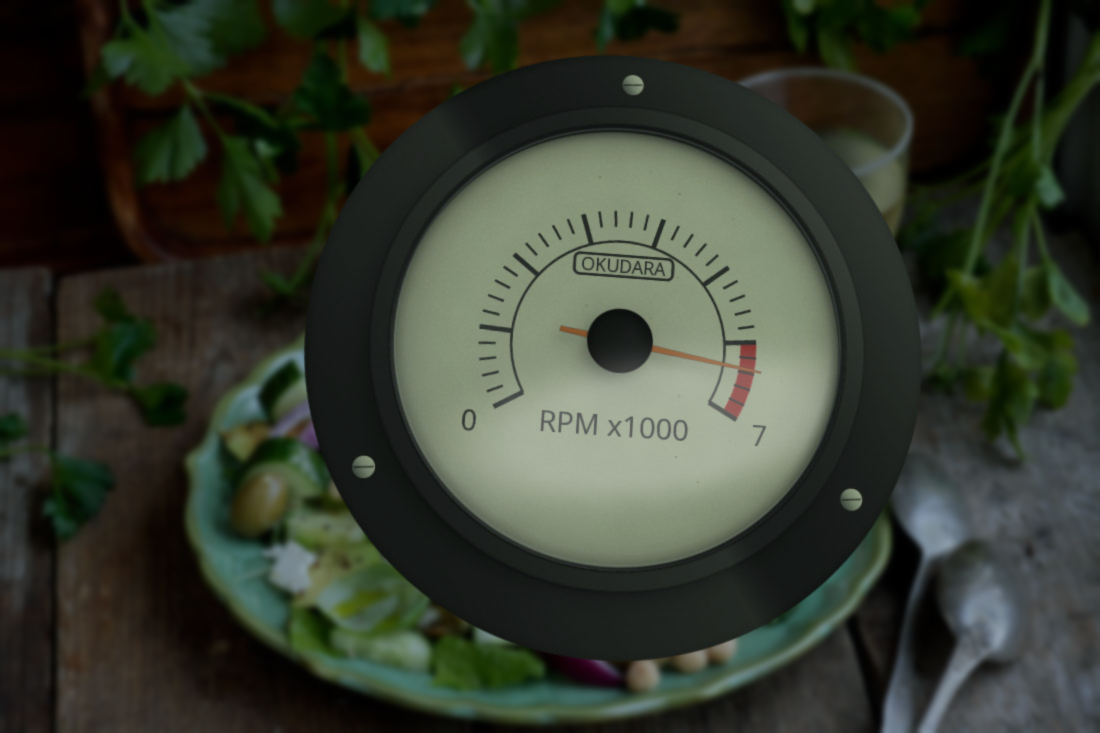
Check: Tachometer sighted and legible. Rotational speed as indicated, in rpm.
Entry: 6400 rpm
